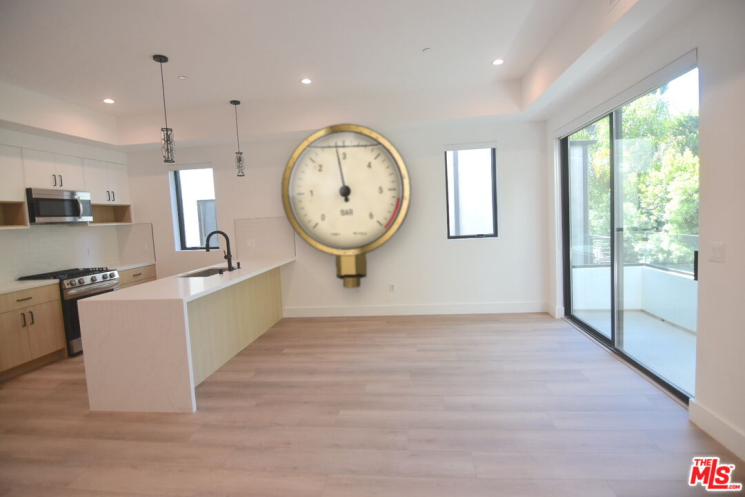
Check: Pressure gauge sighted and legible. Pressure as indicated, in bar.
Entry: 2.8 bar
